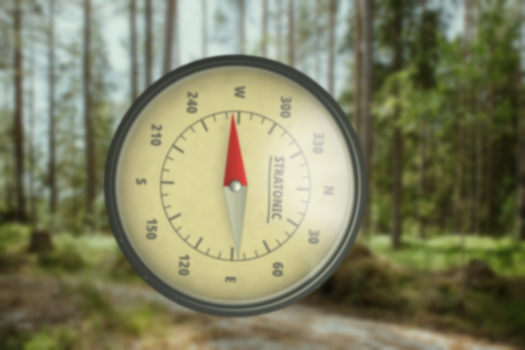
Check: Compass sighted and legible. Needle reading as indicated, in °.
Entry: 265 °
